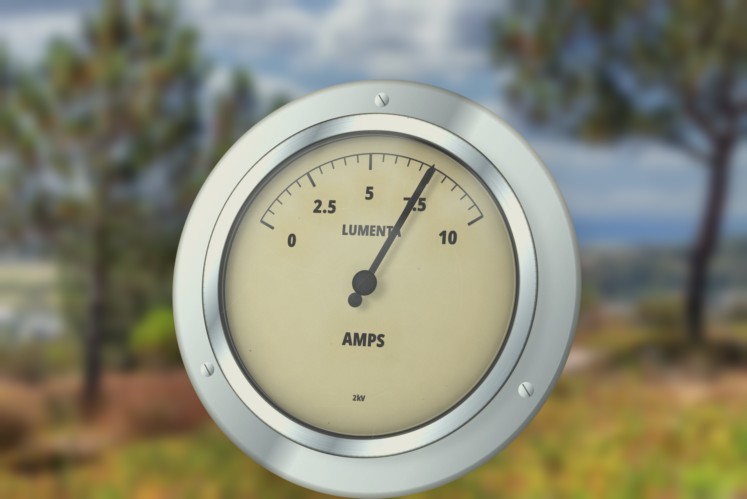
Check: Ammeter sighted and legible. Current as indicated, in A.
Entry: 7.5 A
